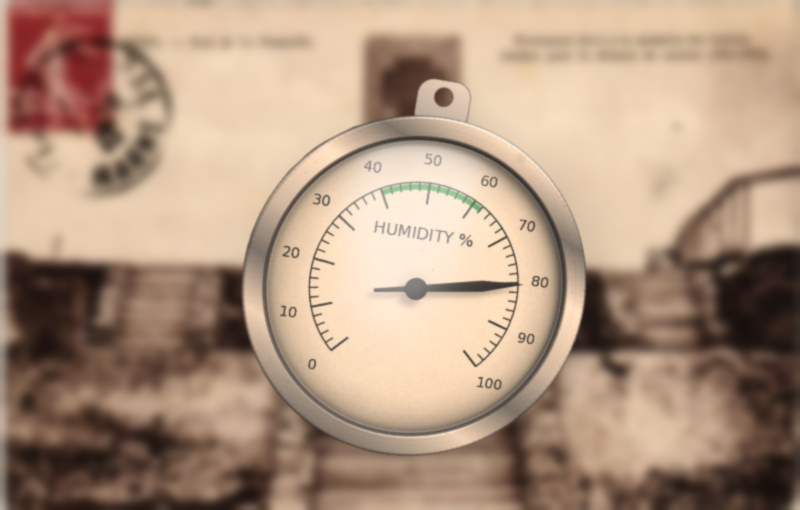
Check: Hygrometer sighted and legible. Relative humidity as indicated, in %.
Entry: 80 %
